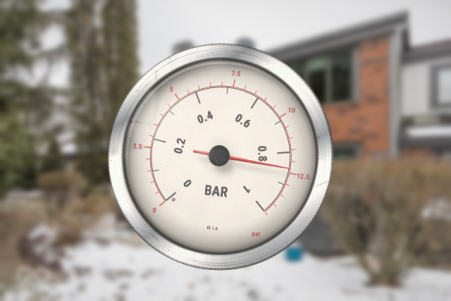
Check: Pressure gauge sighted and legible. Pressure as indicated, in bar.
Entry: 0.85 bar
